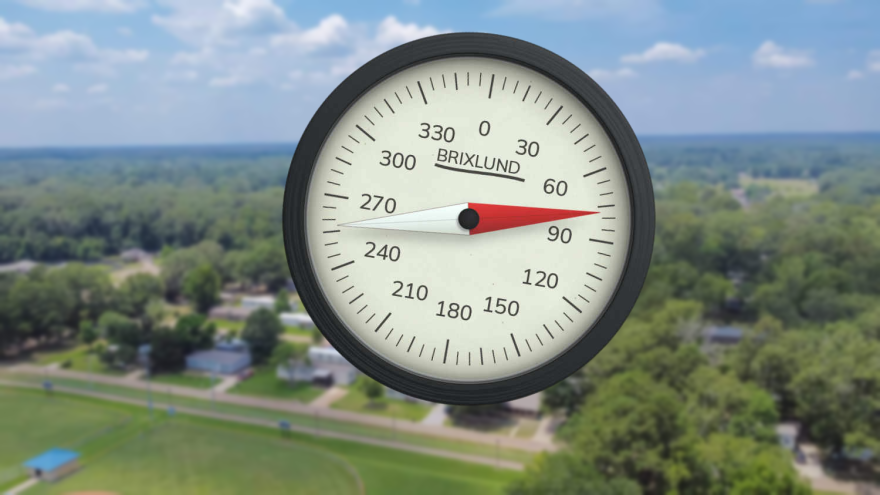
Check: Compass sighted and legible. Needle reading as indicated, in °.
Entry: 77.5 °
